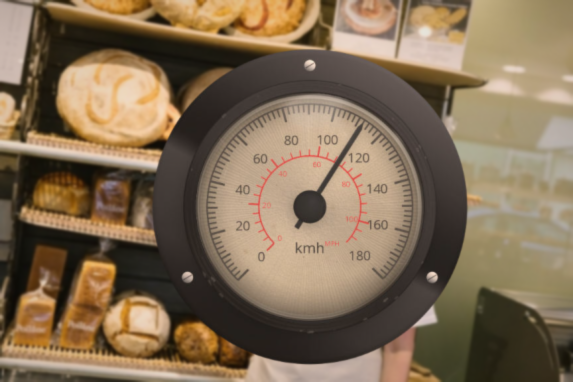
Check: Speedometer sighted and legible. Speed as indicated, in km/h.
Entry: 112 km/h
